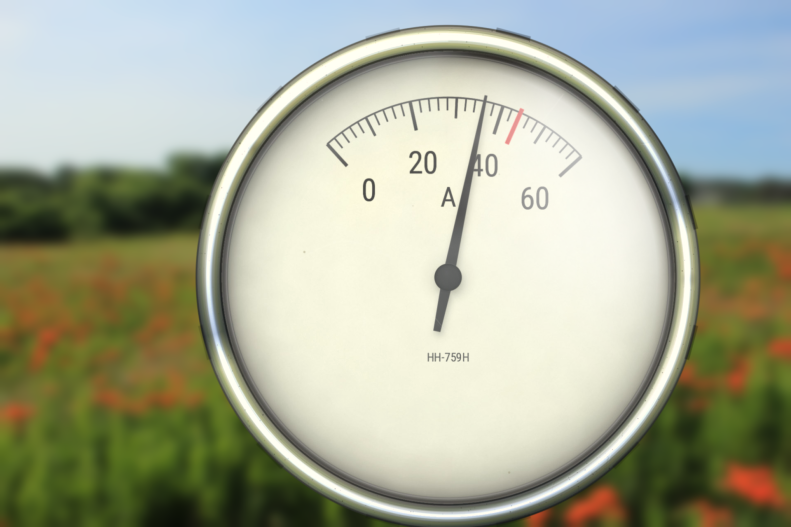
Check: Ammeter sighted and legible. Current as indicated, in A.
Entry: 36 A
